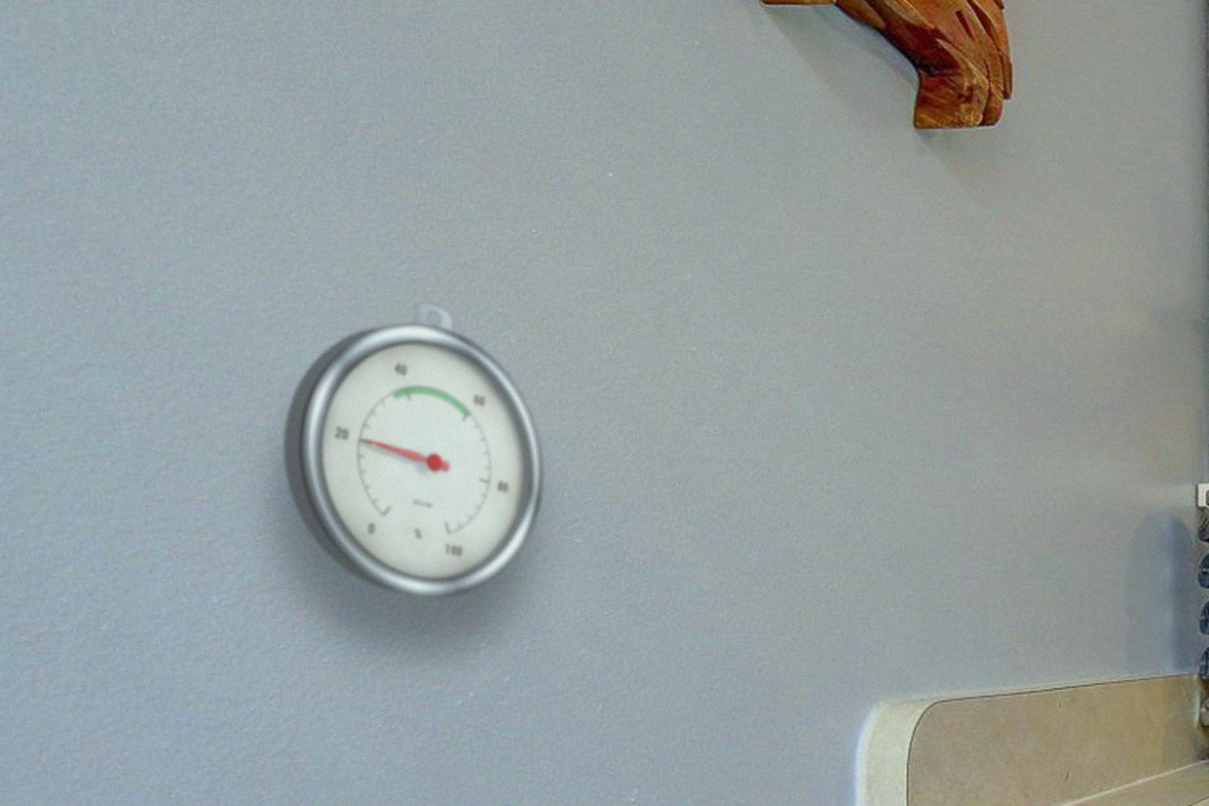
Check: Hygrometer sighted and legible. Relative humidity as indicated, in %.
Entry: 20 %
